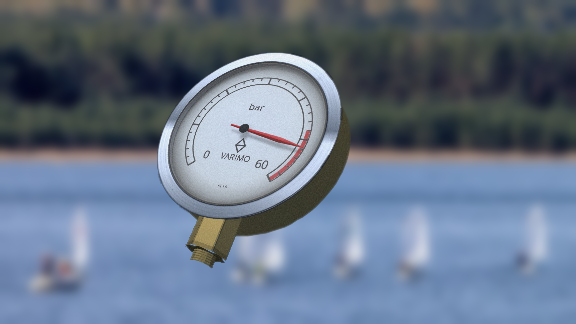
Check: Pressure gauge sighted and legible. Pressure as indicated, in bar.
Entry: 52 bar
